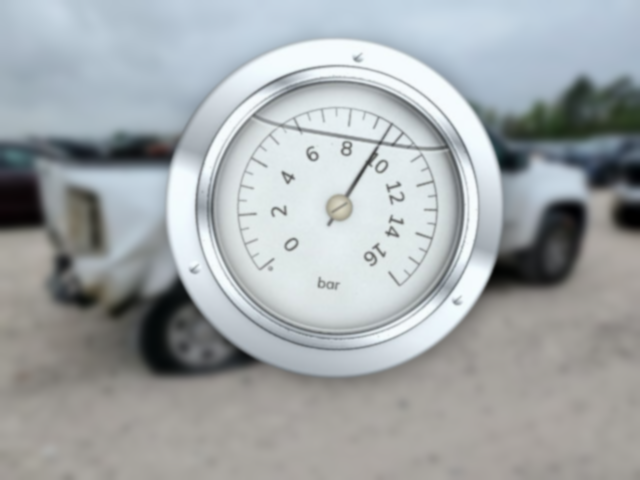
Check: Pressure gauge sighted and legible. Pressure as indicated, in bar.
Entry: 9.5 bar
